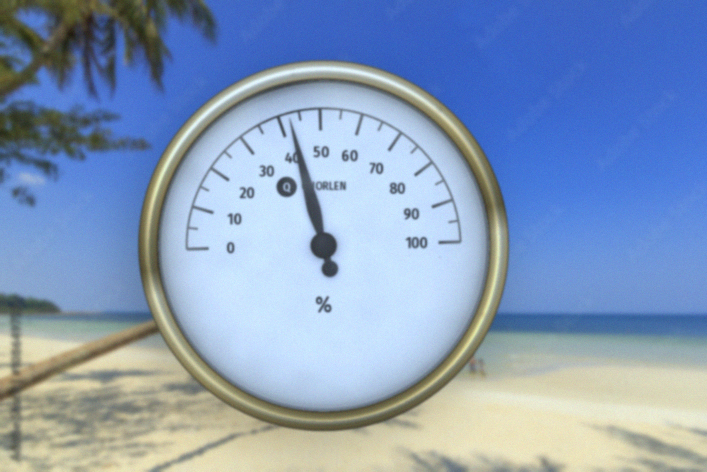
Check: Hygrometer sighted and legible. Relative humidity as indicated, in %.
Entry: 42.5 %
